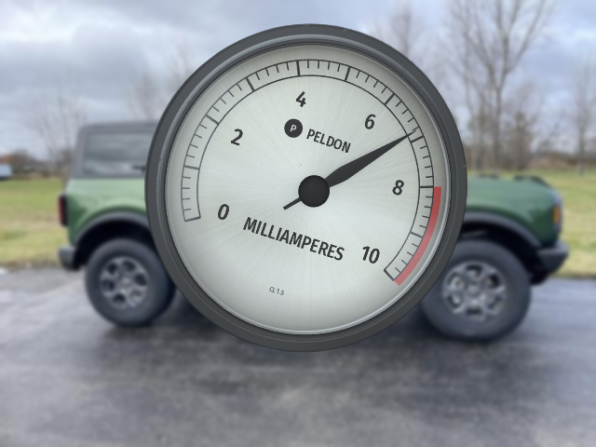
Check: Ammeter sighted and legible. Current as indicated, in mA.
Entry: 6.8 mA
